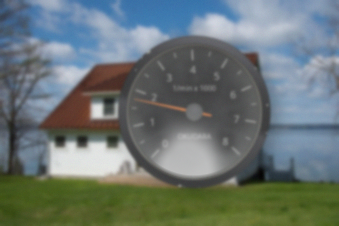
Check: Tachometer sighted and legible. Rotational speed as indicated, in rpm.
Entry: 1750 rpm
